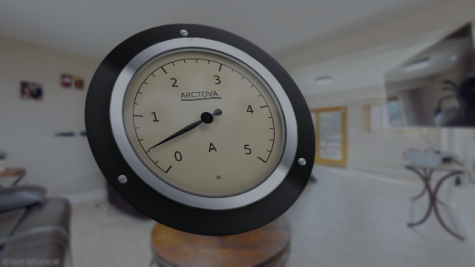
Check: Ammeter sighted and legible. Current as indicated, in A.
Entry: 0.4 A
